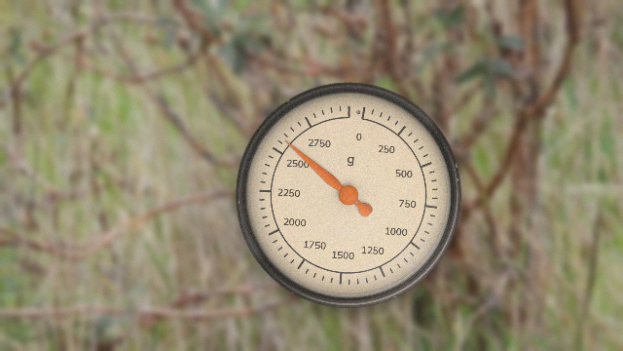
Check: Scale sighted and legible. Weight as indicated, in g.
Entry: 2575 g
